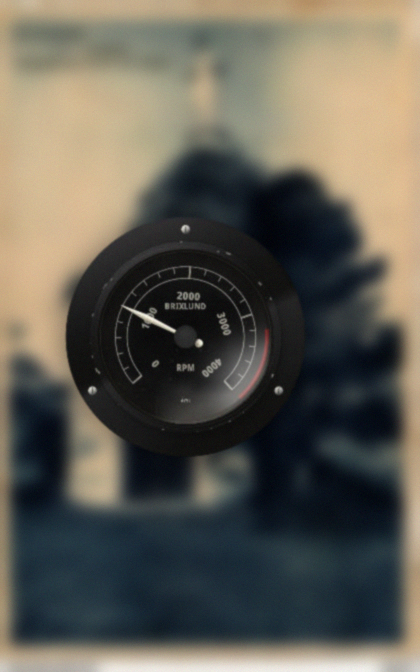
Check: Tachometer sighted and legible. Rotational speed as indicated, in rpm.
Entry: 1000 rpm
